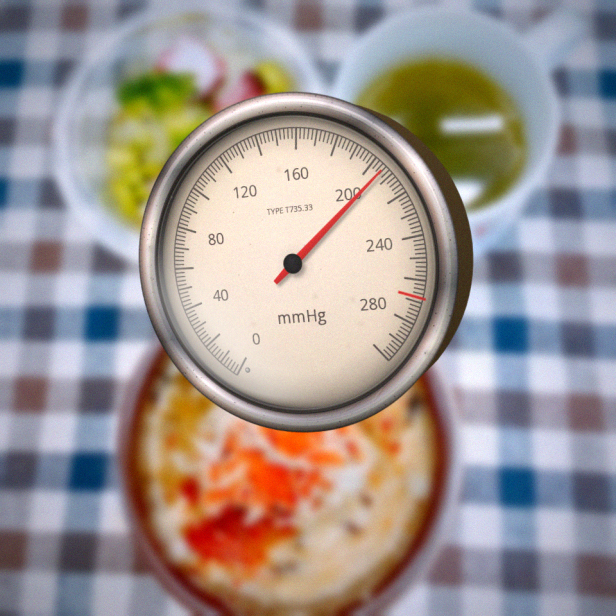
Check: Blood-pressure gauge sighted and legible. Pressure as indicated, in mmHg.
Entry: 206 mmHg
